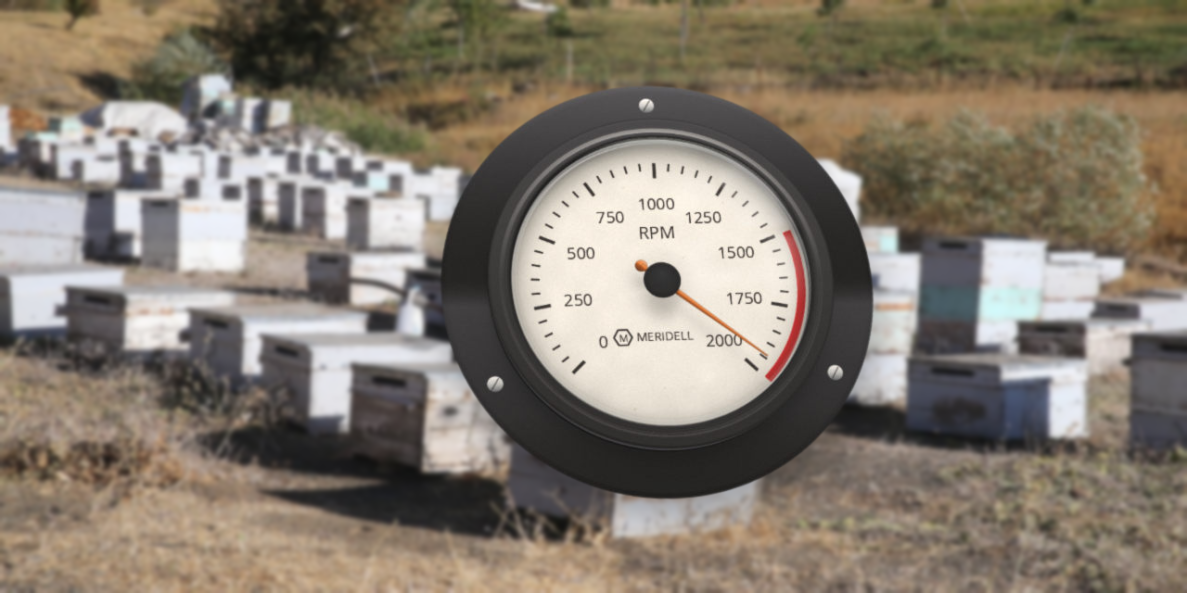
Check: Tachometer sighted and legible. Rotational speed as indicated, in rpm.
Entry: 1950 rpm
